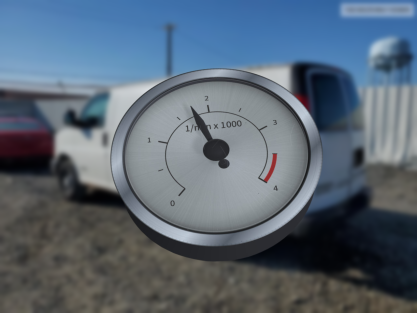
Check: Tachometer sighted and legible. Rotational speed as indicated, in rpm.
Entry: 1750 rpm
